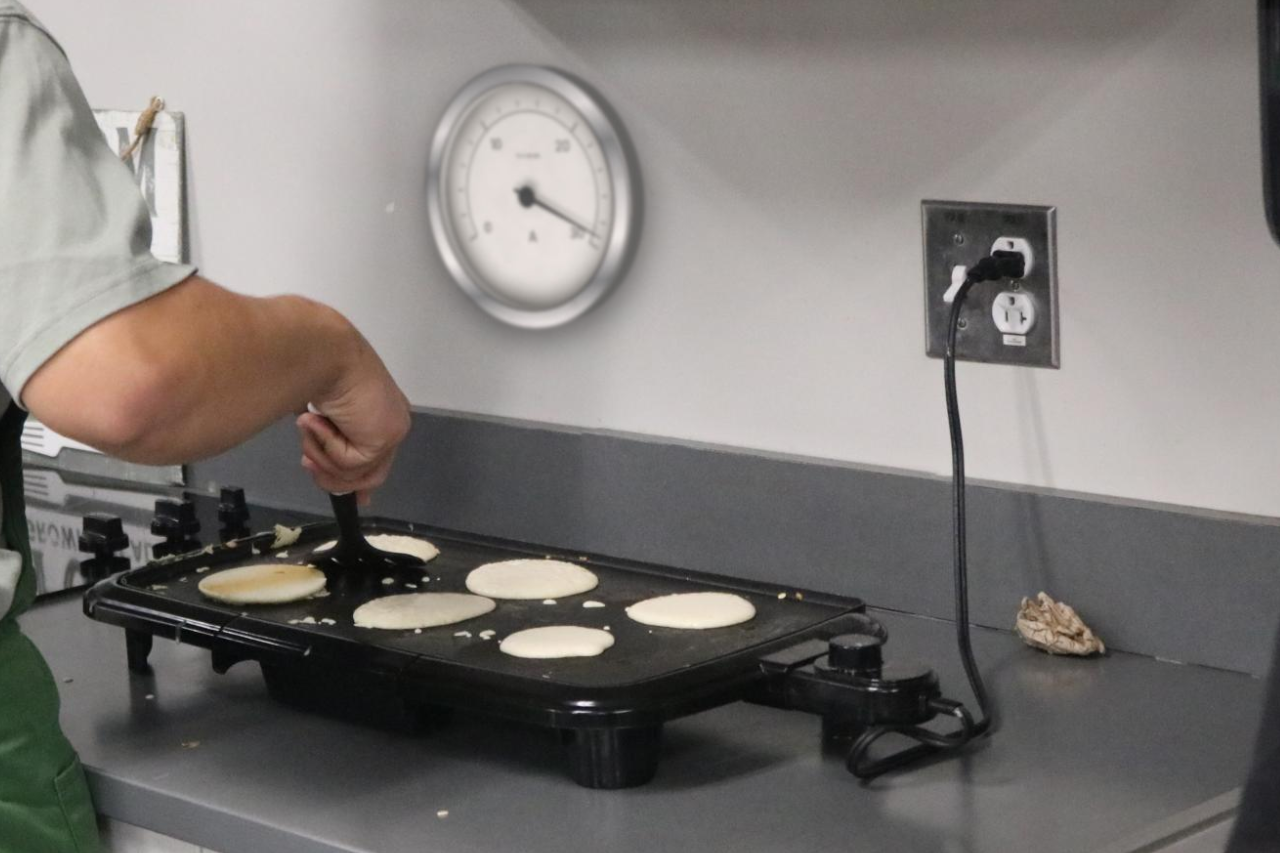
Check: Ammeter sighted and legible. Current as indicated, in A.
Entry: 29 A
